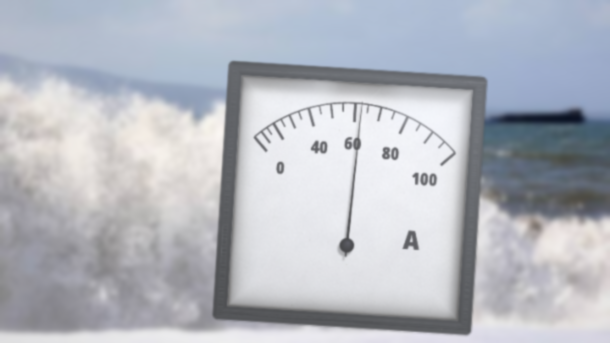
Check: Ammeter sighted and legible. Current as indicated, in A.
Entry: 62.5 A
